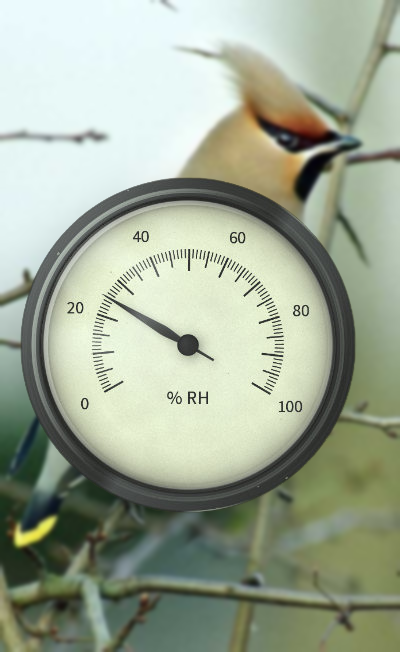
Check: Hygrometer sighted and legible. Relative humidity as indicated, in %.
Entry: 25 %
